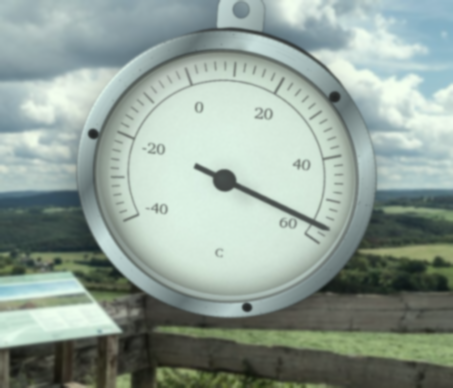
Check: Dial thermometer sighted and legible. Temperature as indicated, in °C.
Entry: 56 °C
